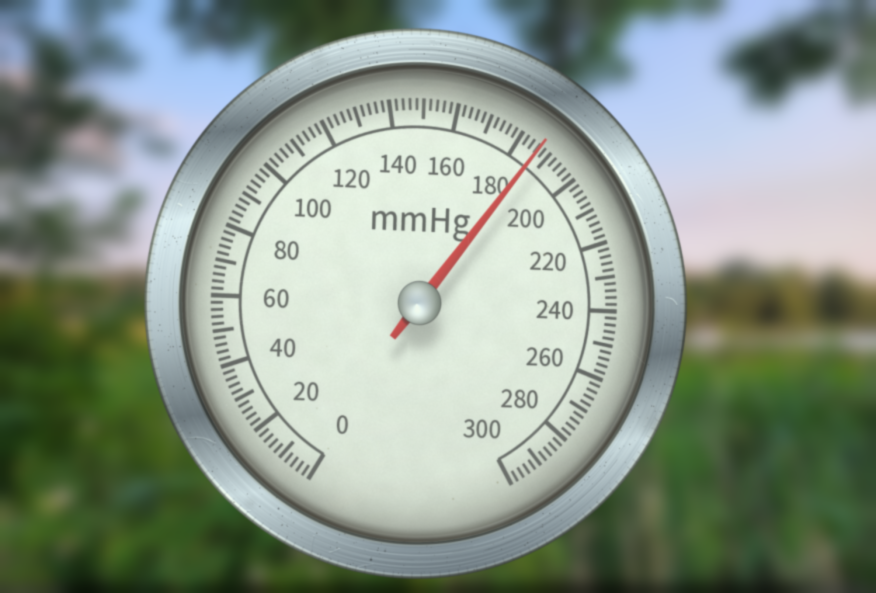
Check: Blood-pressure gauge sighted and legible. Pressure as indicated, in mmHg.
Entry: 186 mmHg
